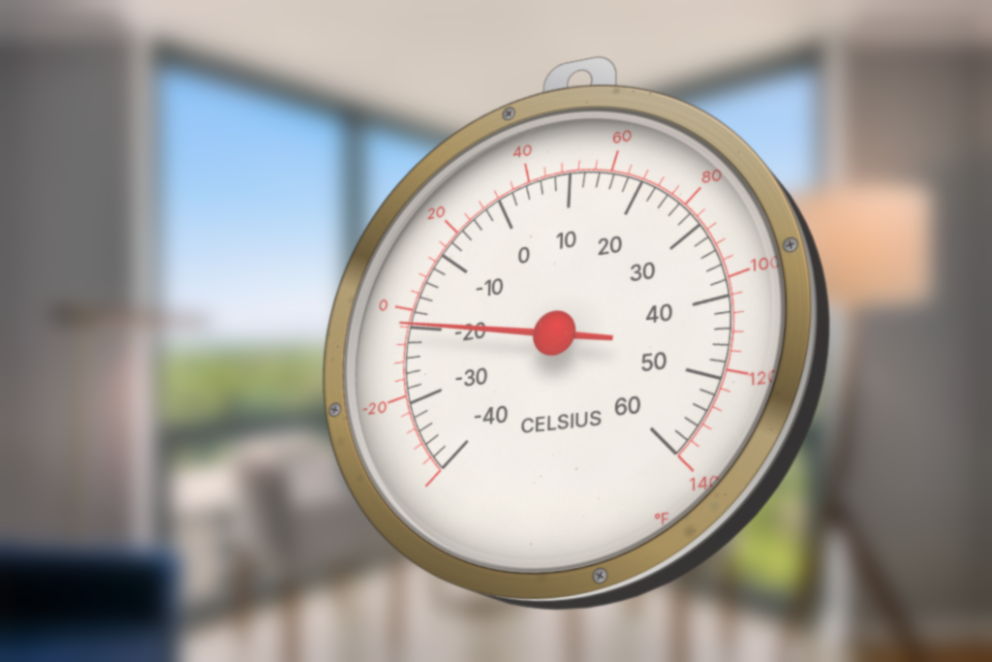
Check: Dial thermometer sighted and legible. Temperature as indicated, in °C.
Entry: -20 °C
